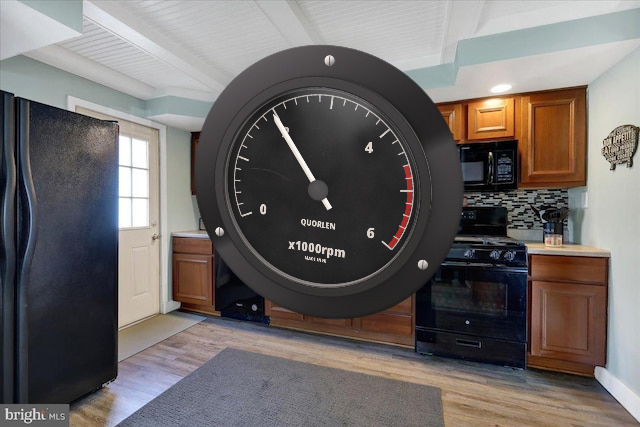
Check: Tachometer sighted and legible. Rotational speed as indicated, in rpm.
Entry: 2000 rpm
